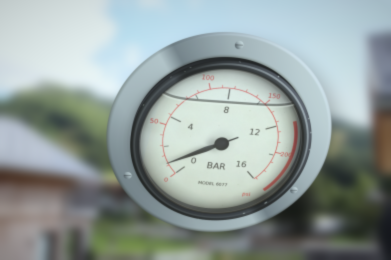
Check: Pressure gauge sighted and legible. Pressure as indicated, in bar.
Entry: 1 bar
